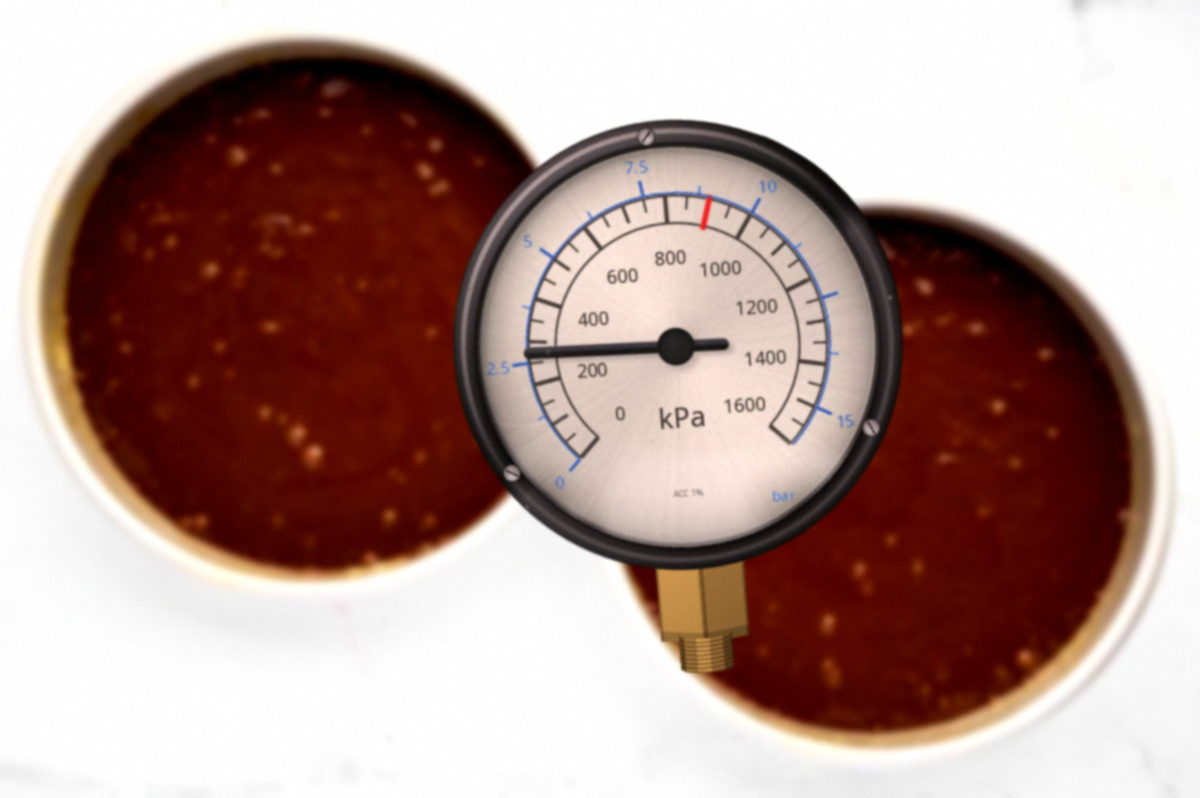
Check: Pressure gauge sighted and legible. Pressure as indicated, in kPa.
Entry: 275 kPa
